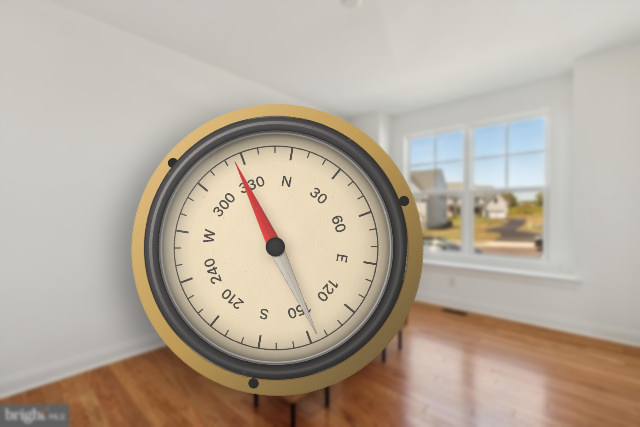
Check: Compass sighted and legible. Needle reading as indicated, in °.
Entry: 325 °
